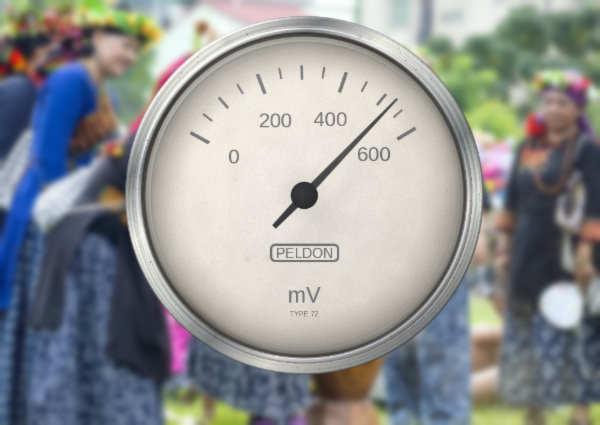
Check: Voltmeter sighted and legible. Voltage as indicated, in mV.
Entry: 525 mV
